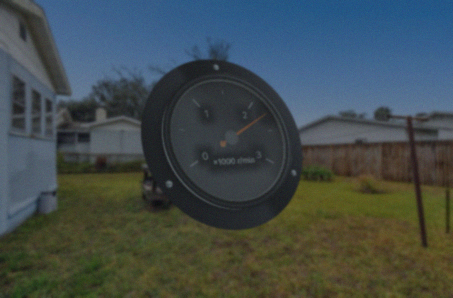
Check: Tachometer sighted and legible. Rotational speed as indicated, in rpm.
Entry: 2250 rpm
